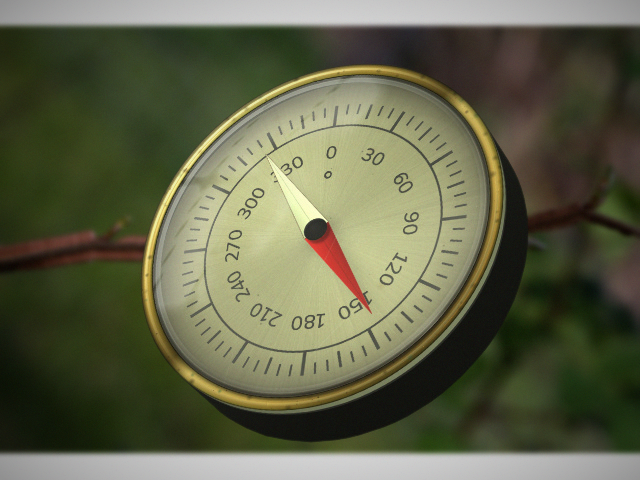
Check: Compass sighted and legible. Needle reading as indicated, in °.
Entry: 145 °
